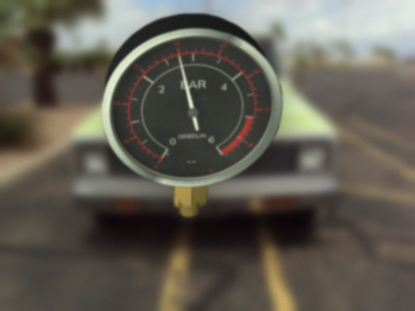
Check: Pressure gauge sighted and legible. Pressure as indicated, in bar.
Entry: 2.75 bar
